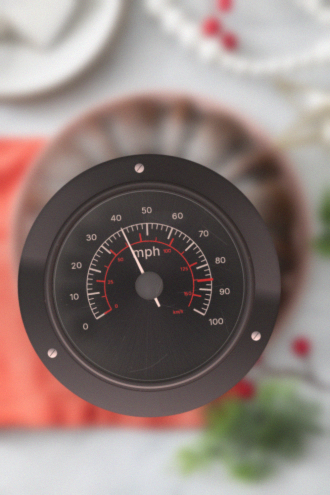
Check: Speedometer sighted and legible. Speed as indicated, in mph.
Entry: 40 mph
